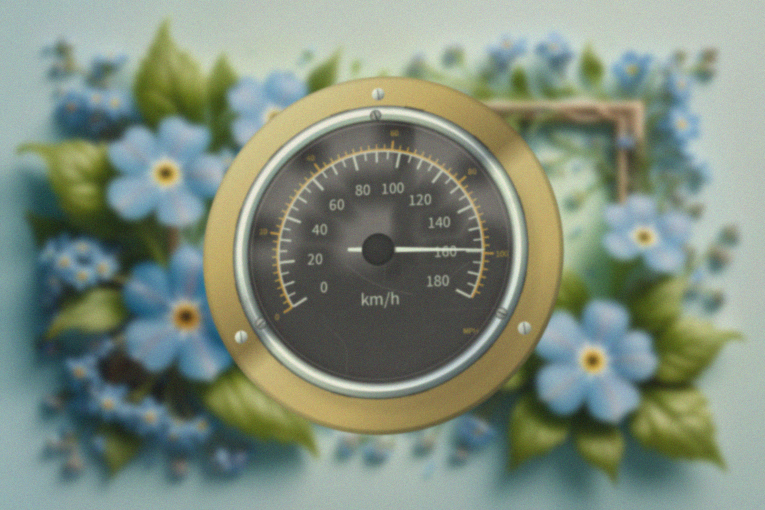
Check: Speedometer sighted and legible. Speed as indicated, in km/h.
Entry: 160 km/h
